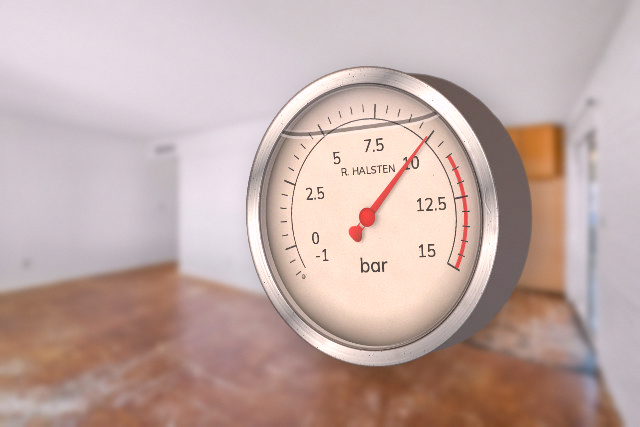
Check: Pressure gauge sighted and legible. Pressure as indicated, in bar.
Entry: 10 bar
